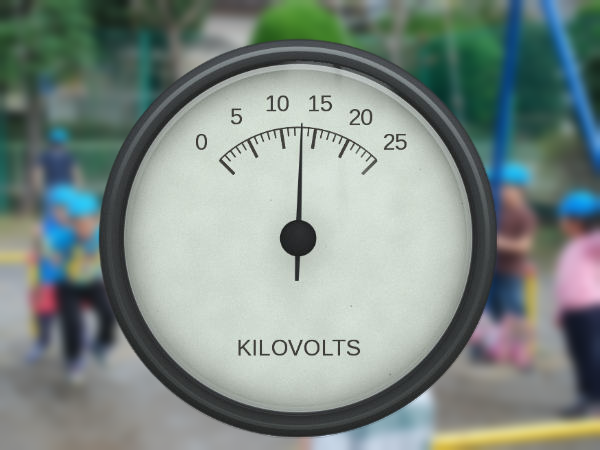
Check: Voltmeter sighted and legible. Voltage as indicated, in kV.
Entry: 13 kV
